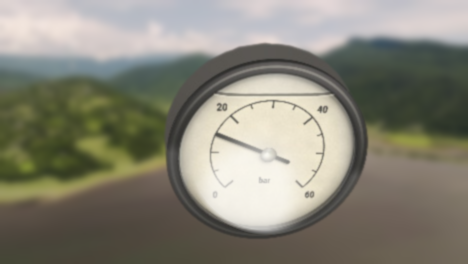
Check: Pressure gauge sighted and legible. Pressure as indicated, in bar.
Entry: 15 bar
